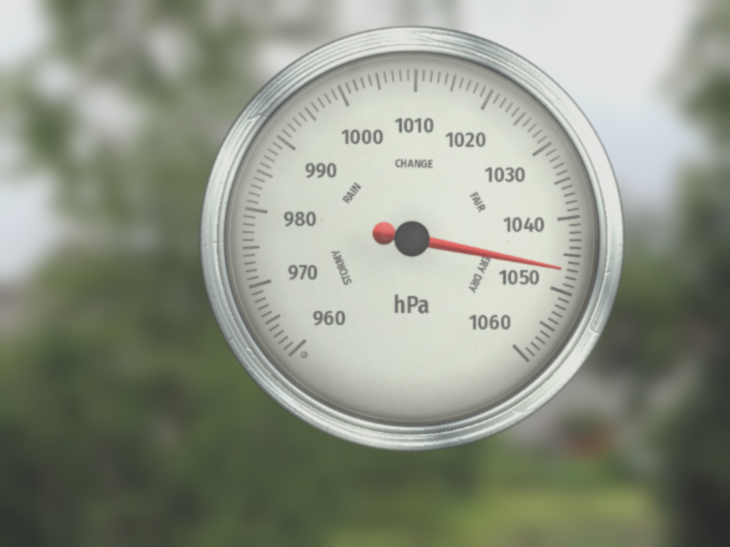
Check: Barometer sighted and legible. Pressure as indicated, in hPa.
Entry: 1047 hPa
